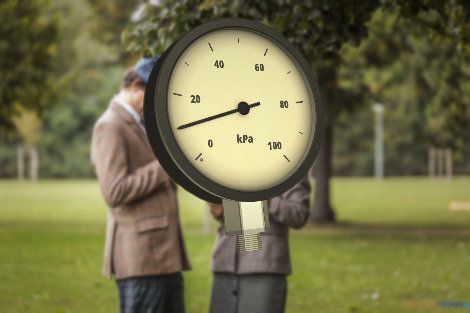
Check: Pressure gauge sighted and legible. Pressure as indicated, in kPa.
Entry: 10 kPa
